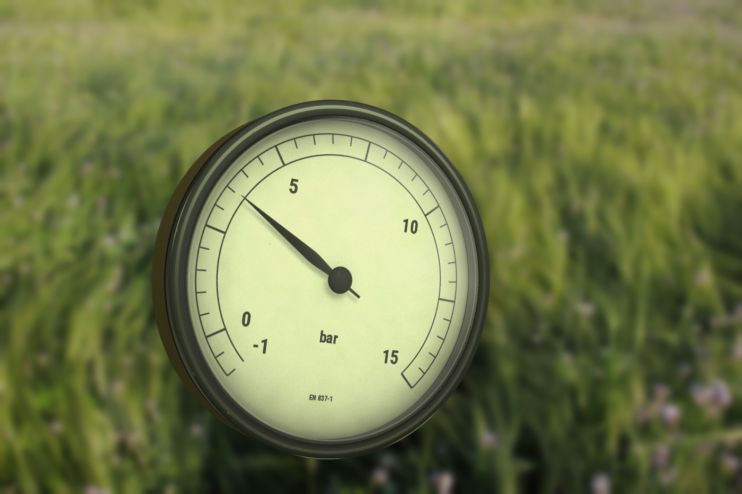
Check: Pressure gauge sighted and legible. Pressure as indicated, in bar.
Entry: 3.5 bar
